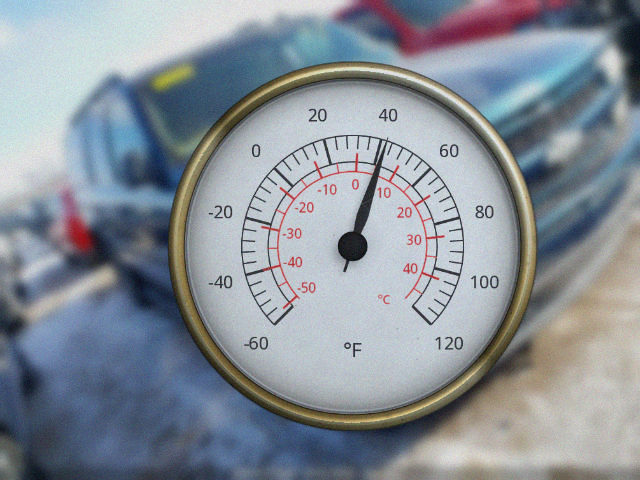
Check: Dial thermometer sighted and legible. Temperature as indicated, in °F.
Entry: 42 °F
